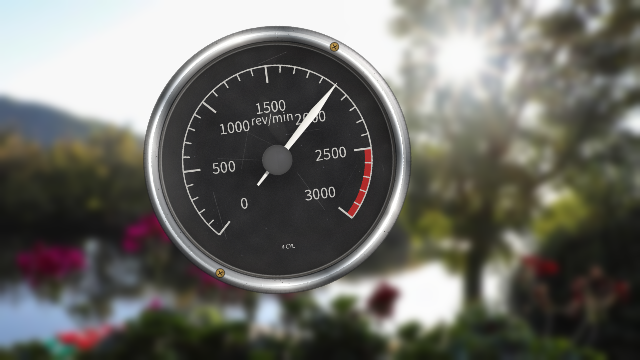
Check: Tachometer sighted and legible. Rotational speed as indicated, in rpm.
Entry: 2000 rpm
